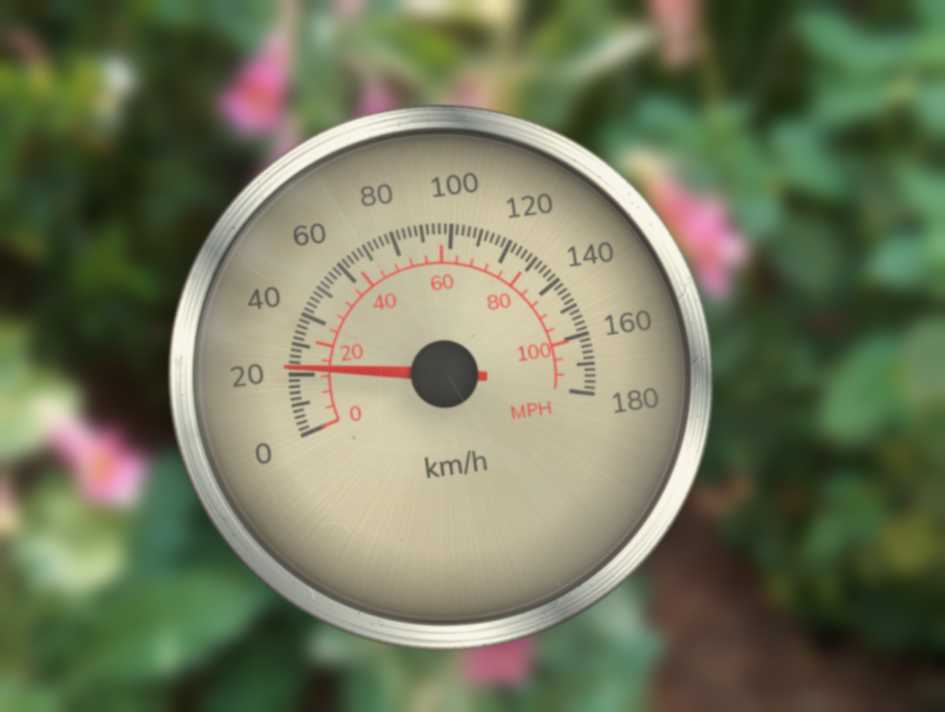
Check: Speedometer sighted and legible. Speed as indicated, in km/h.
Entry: 22 km/h
